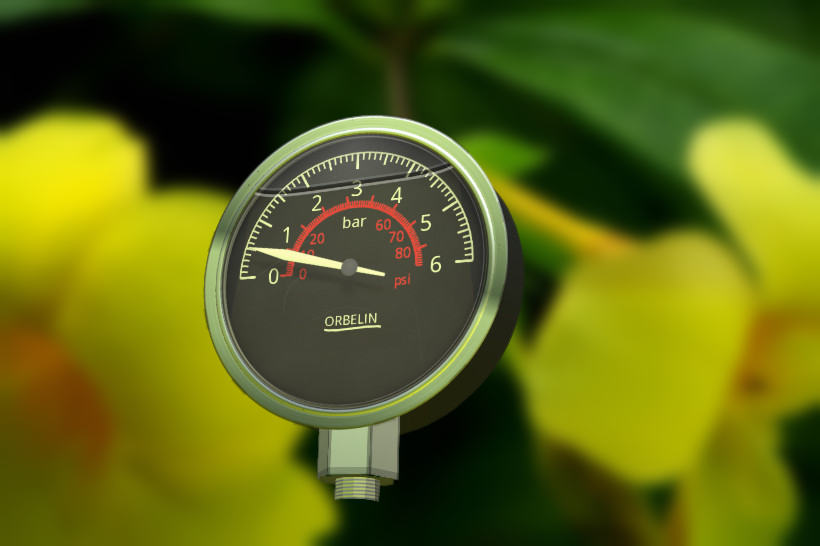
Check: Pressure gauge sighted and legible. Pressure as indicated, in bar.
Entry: 0.5 bar
